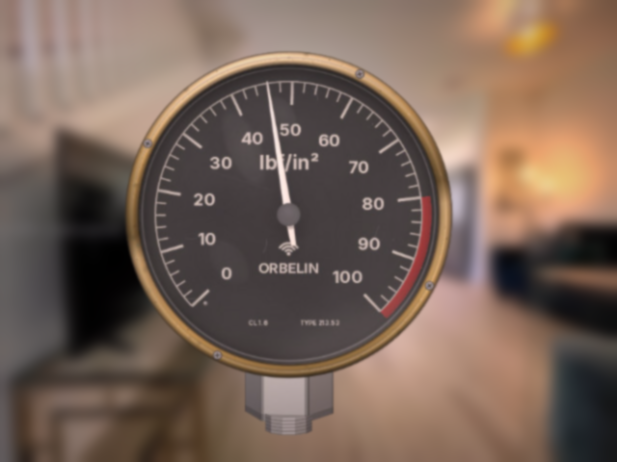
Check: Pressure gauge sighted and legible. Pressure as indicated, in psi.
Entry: 46 psi
